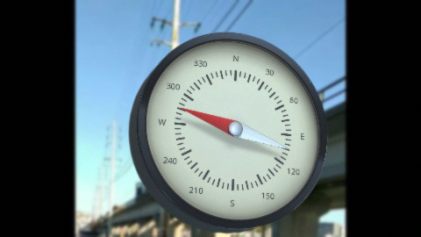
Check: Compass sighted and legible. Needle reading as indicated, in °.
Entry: 285 °
